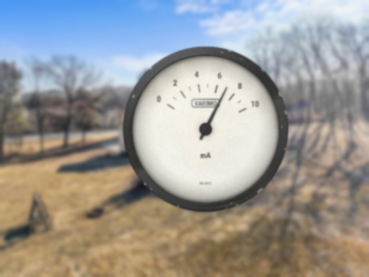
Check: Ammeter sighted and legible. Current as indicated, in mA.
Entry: 7 mA
